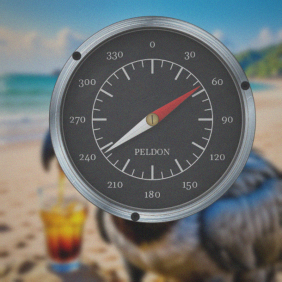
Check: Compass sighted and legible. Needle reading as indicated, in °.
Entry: 55 °
